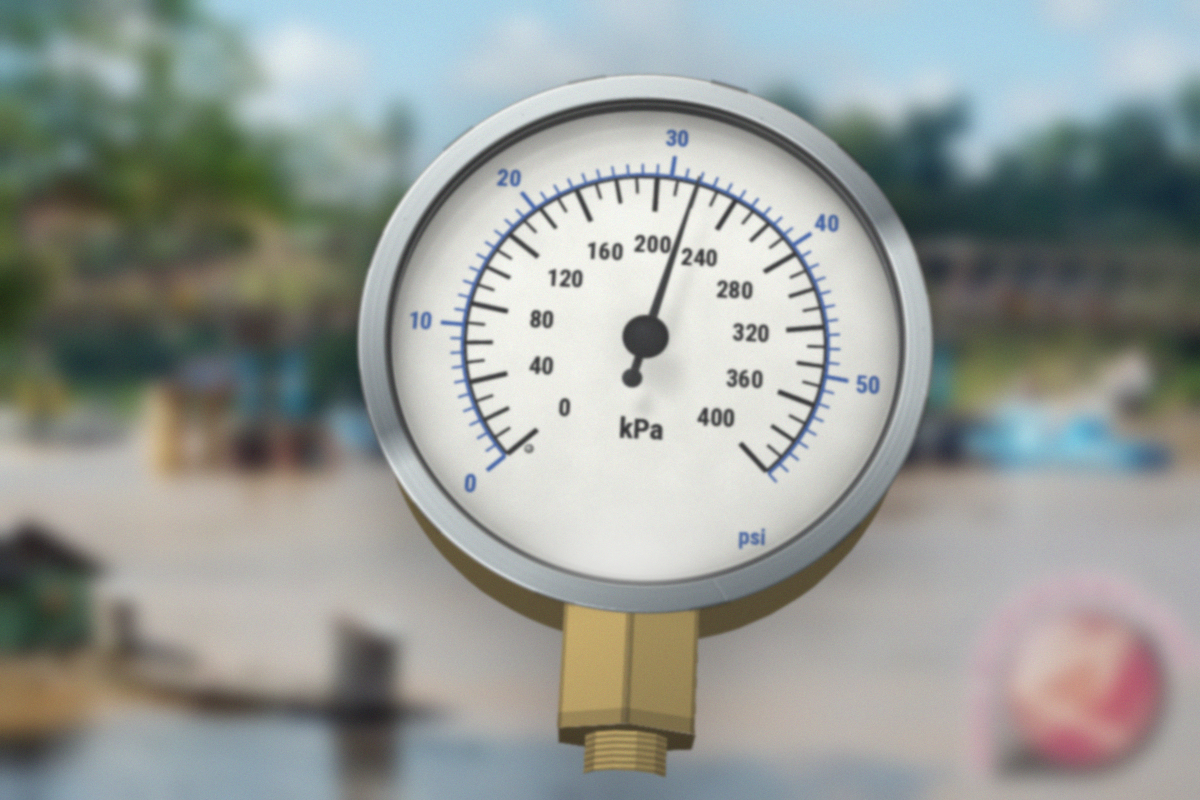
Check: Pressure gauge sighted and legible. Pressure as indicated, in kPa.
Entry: 220 kPa
